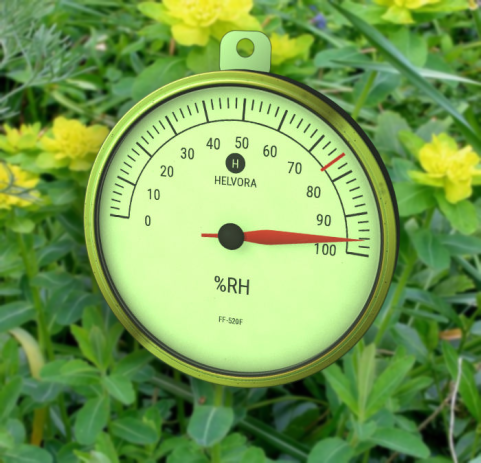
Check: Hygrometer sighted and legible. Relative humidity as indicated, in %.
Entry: 96 %
